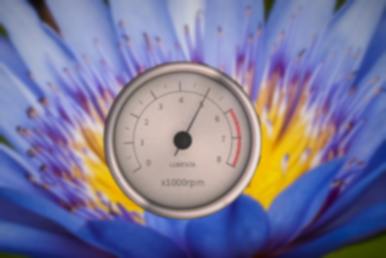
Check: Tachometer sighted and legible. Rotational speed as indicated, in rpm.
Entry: 5000 rpm
